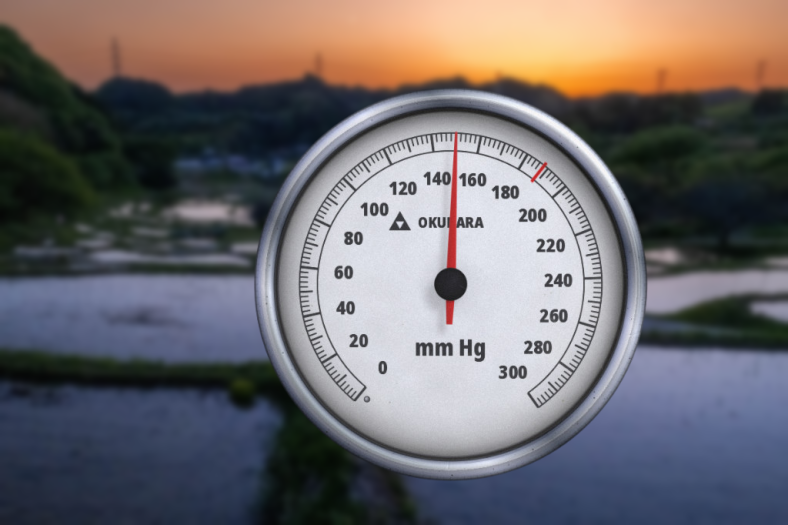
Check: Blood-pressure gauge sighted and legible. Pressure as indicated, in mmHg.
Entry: 150 mmHg
